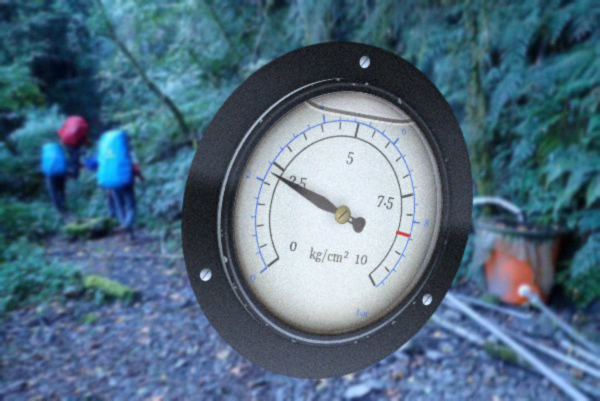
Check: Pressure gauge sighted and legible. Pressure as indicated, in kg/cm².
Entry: 2.25 kg/cm²
